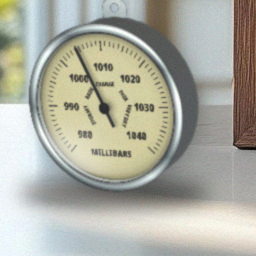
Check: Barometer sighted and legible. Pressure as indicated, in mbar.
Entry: 1005 mbar
